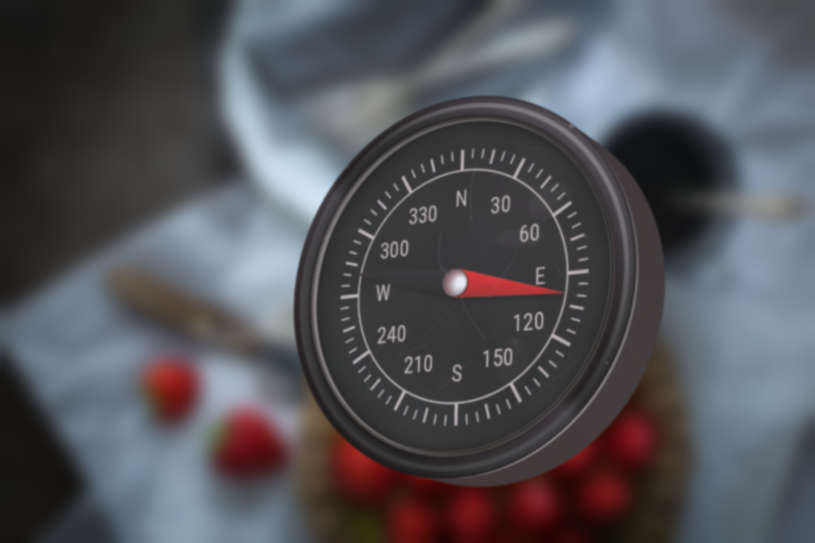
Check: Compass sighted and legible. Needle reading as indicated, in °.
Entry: 100 °
